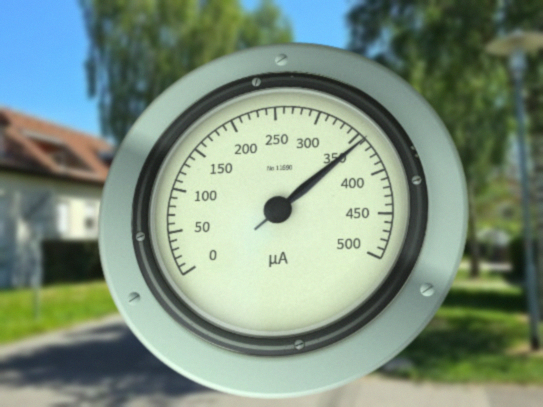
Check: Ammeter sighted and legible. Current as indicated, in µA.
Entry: 360 µA
